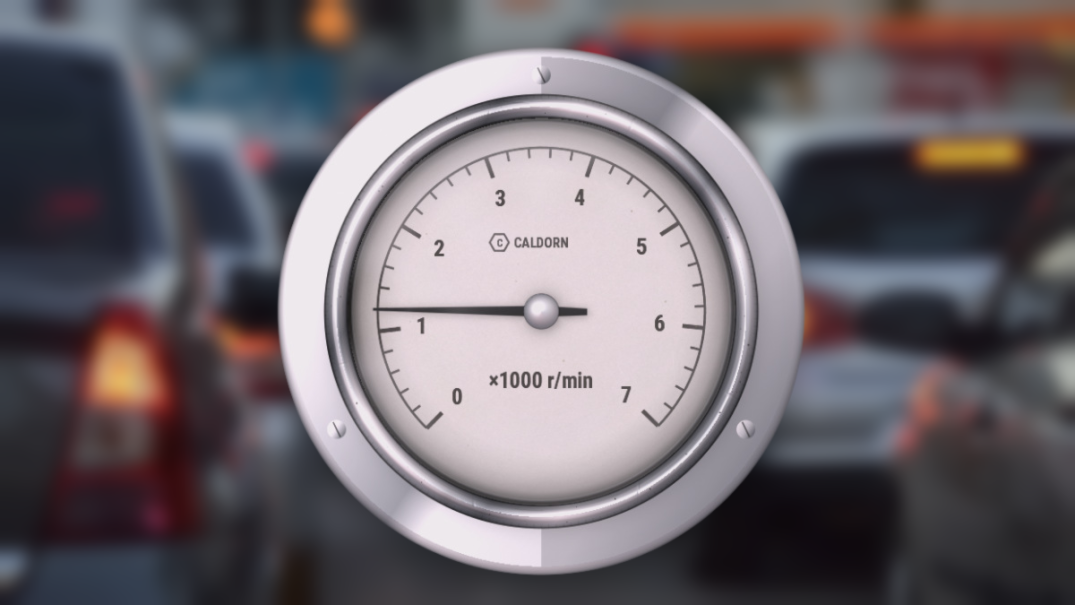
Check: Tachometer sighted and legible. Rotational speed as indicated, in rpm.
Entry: 1200 rpm
